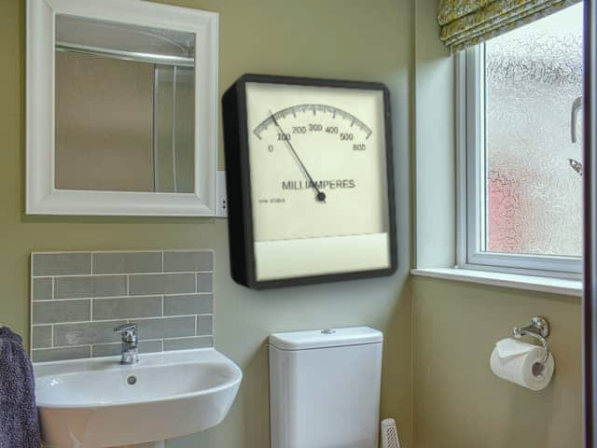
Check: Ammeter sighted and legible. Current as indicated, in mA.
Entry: 100 mA
